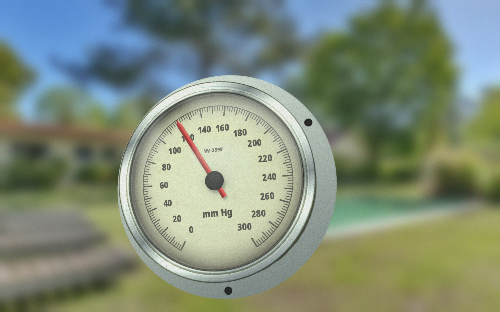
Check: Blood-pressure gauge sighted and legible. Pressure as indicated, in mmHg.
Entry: 120 mmHg
